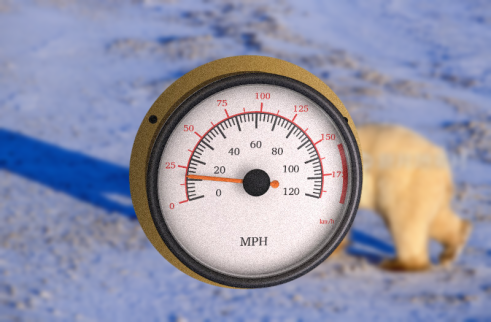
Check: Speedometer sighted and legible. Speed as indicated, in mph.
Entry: 12 mph
